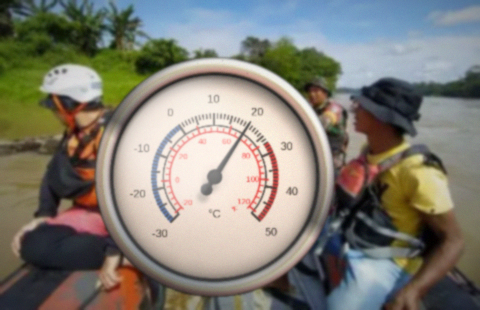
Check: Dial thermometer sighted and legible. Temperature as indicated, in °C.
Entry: 20 °C
